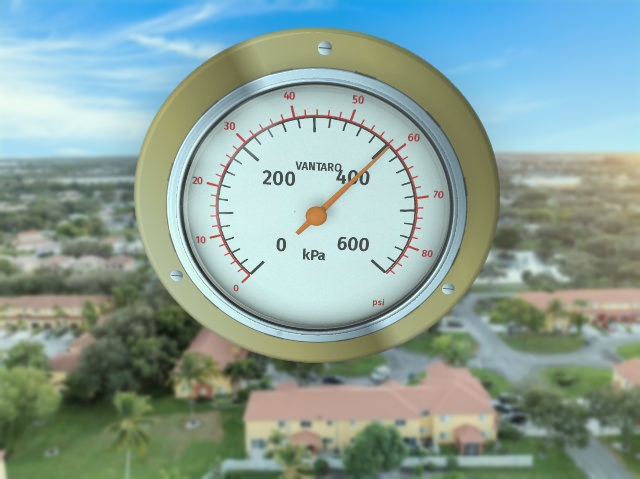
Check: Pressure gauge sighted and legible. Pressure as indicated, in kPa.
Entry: 400 kPa
